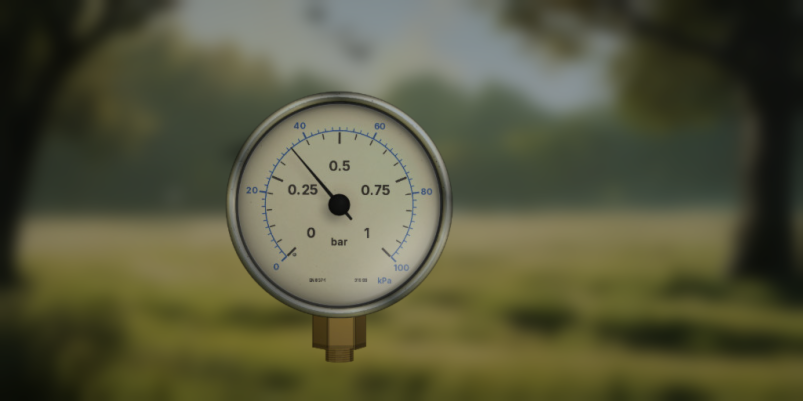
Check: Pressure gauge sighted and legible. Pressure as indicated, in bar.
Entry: 0.35 bar
